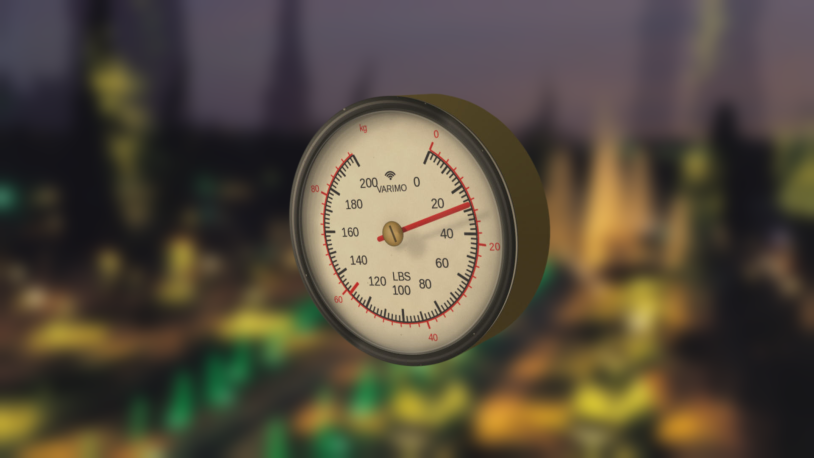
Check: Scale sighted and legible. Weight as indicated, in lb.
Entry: 28 lb
